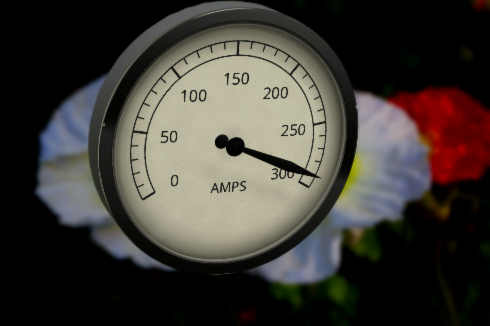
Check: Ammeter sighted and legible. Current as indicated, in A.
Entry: 290 A
